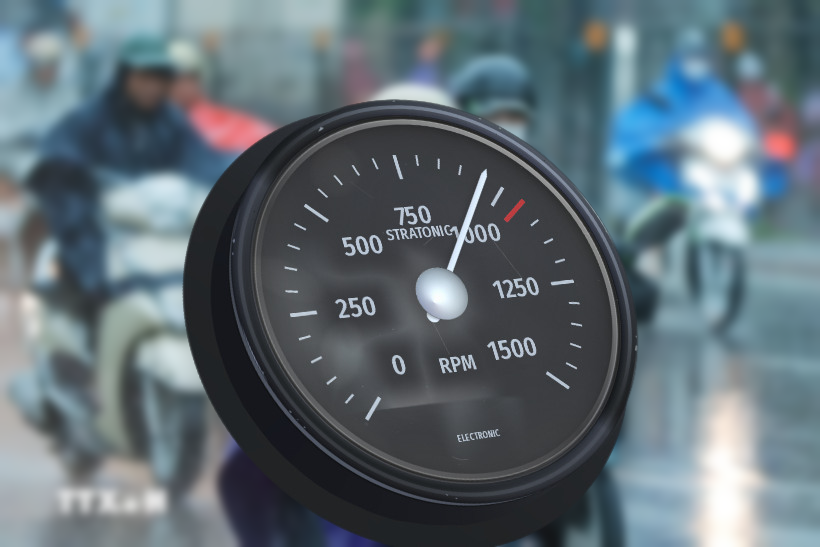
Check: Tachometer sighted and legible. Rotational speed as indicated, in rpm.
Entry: 950 rpm
